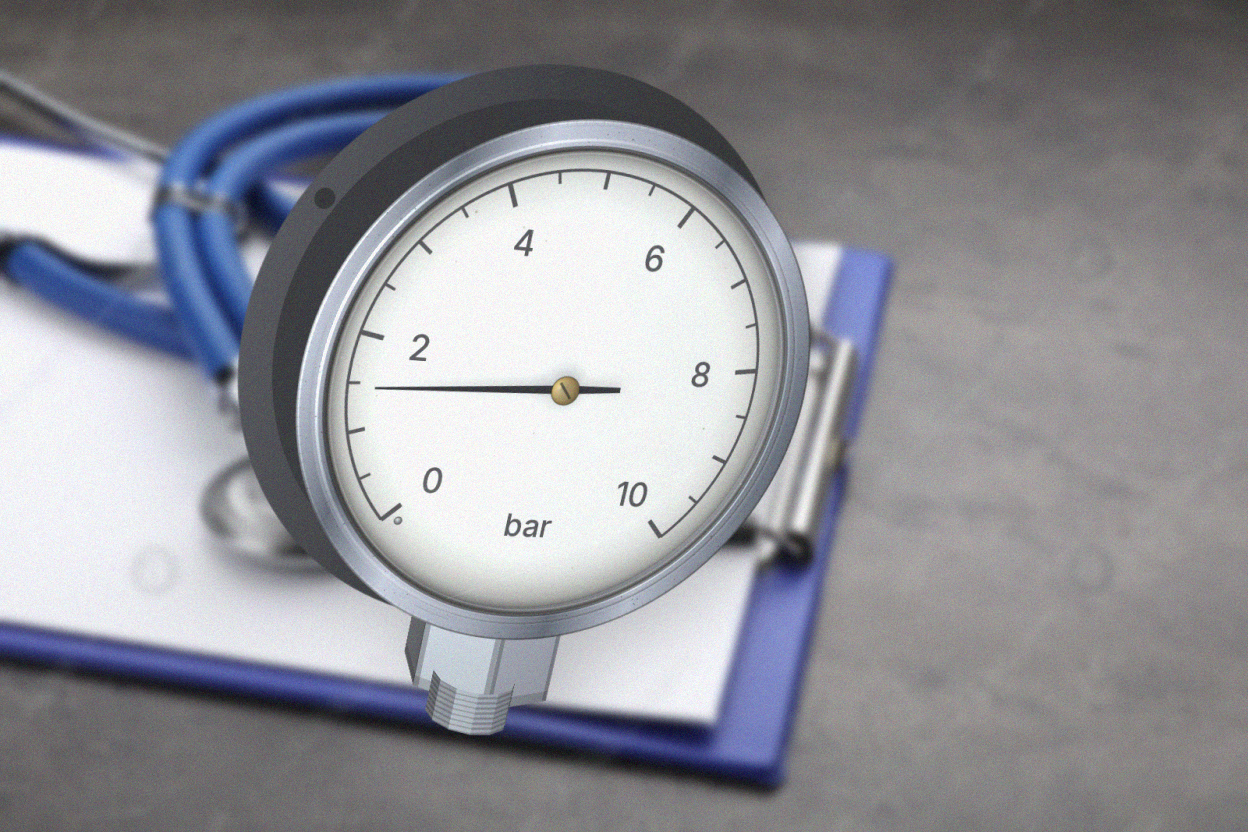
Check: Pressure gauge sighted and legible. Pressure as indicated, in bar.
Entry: 1.5 bar
